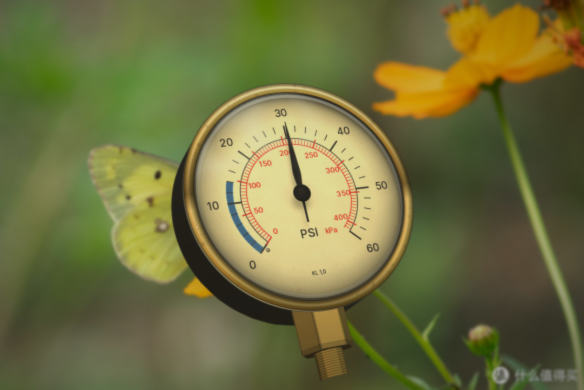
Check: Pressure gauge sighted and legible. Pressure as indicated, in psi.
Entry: 30 psi
